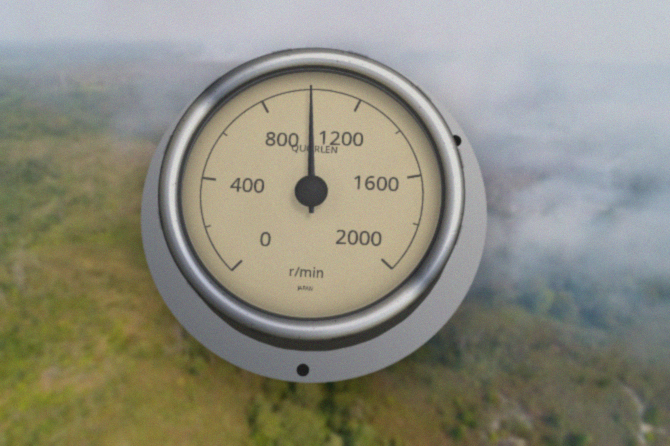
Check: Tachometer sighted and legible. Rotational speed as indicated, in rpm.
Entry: 1000 rpm
